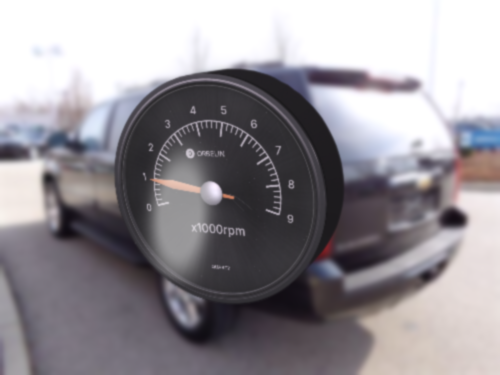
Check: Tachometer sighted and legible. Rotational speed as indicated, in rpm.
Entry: 1000 rpm
